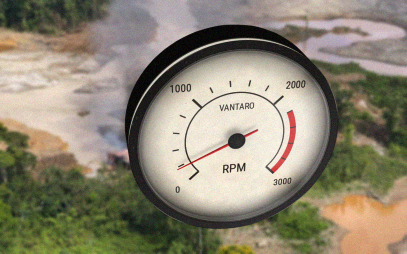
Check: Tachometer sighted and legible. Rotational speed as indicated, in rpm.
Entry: 200 rpm
